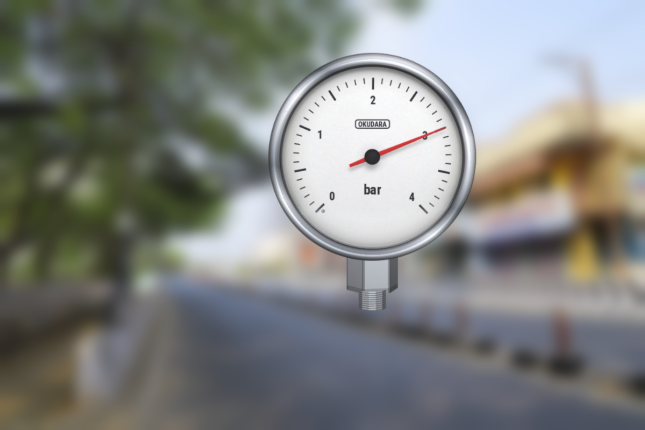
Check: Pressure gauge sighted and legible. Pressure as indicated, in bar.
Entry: 3 bar
